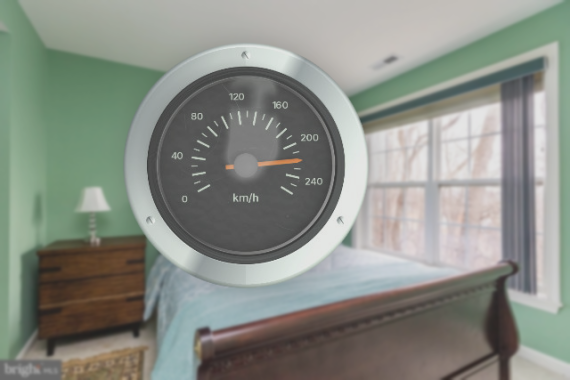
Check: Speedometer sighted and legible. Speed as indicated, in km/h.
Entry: 220 km/h
